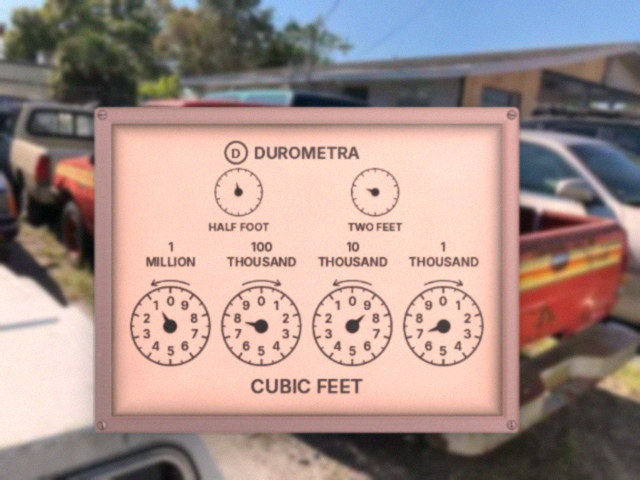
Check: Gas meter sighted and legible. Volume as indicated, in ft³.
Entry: 78700 ft³
